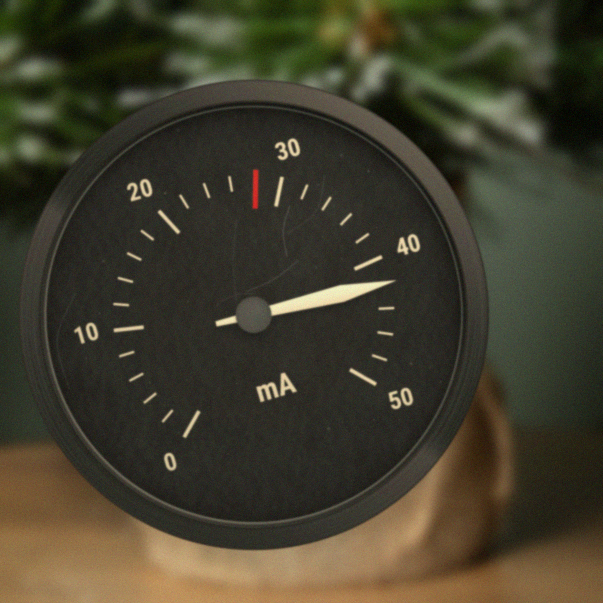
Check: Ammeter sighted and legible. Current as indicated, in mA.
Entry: 42 mA
